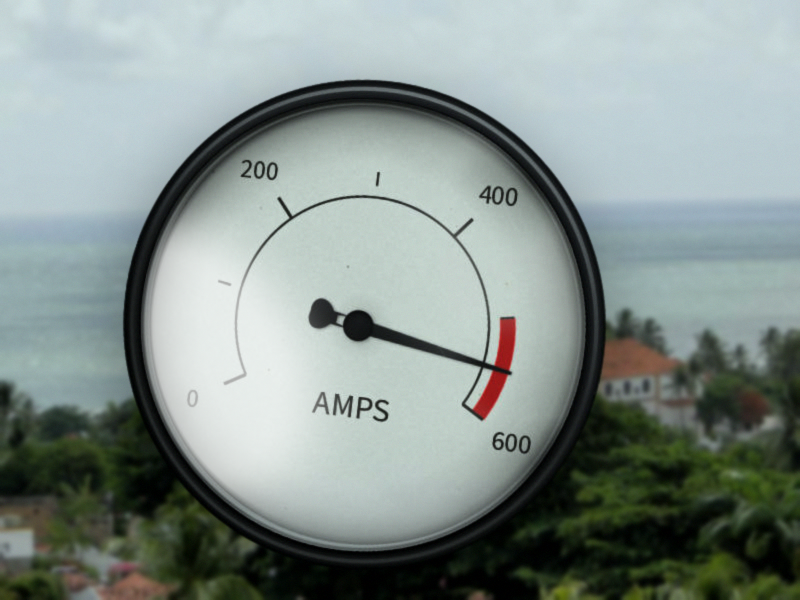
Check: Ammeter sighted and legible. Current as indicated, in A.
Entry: 550 A
